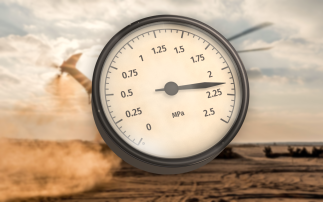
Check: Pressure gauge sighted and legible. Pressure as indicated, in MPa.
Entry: 2.15 MPa
